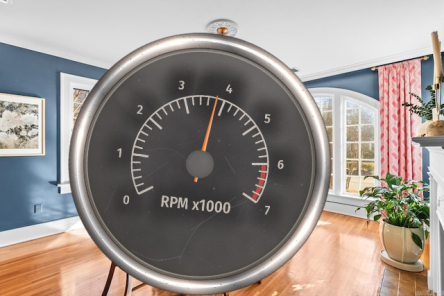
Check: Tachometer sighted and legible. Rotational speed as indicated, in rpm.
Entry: 3800 rpm
